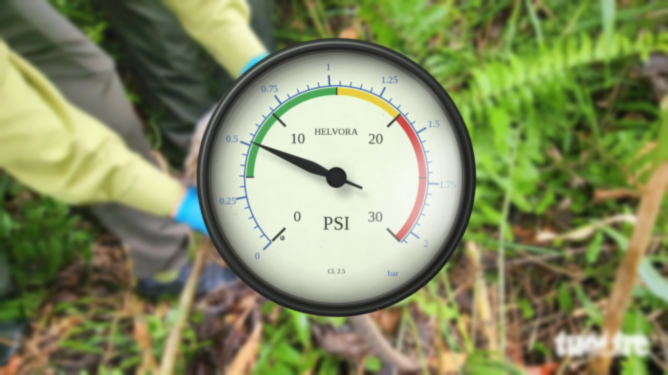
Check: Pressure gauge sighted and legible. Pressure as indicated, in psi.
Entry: 7.5 psi
